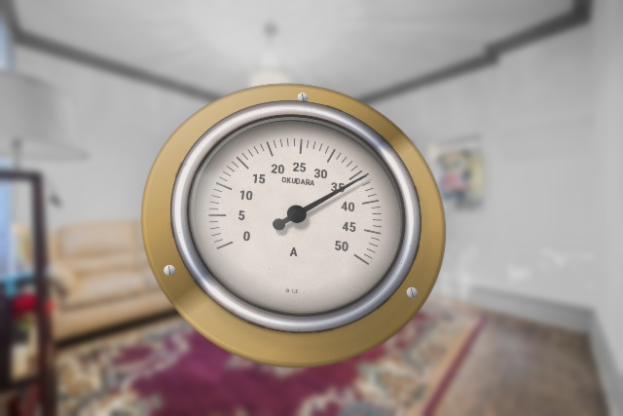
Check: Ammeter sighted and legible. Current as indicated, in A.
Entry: 36 A
